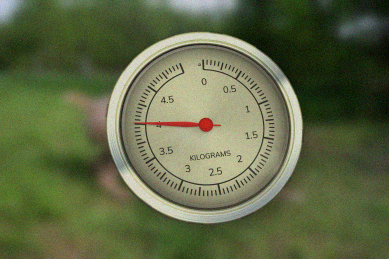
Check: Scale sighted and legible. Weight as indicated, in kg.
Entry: 4 kg
